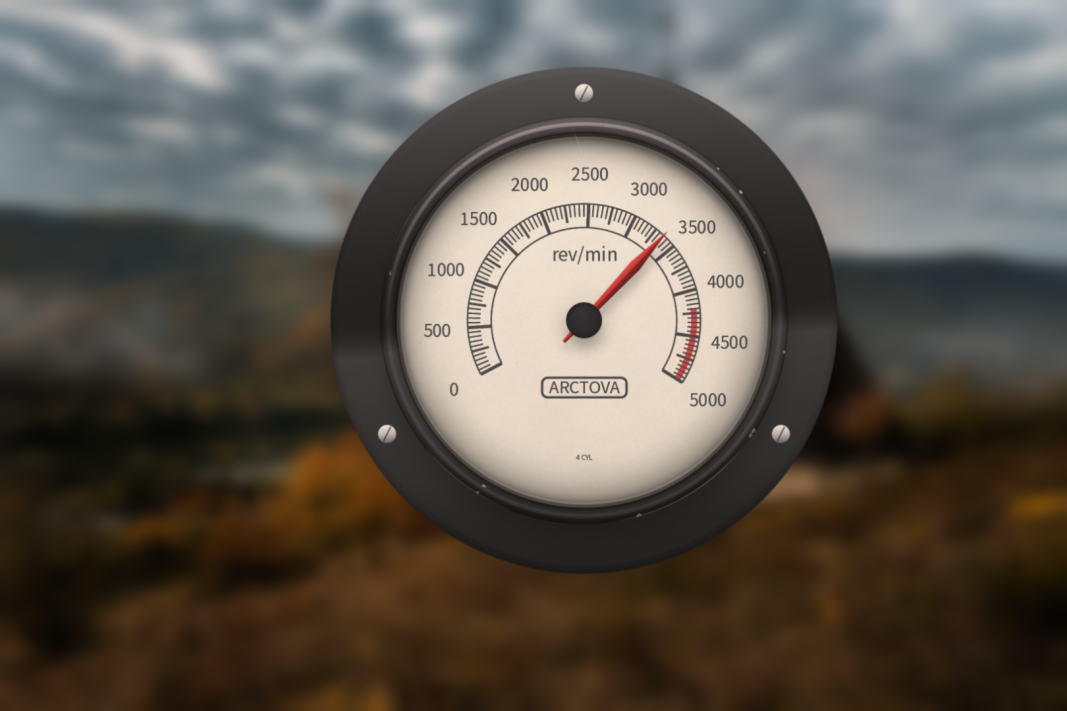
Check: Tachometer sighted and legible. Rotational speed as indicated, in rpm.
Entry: 3350 rpm
